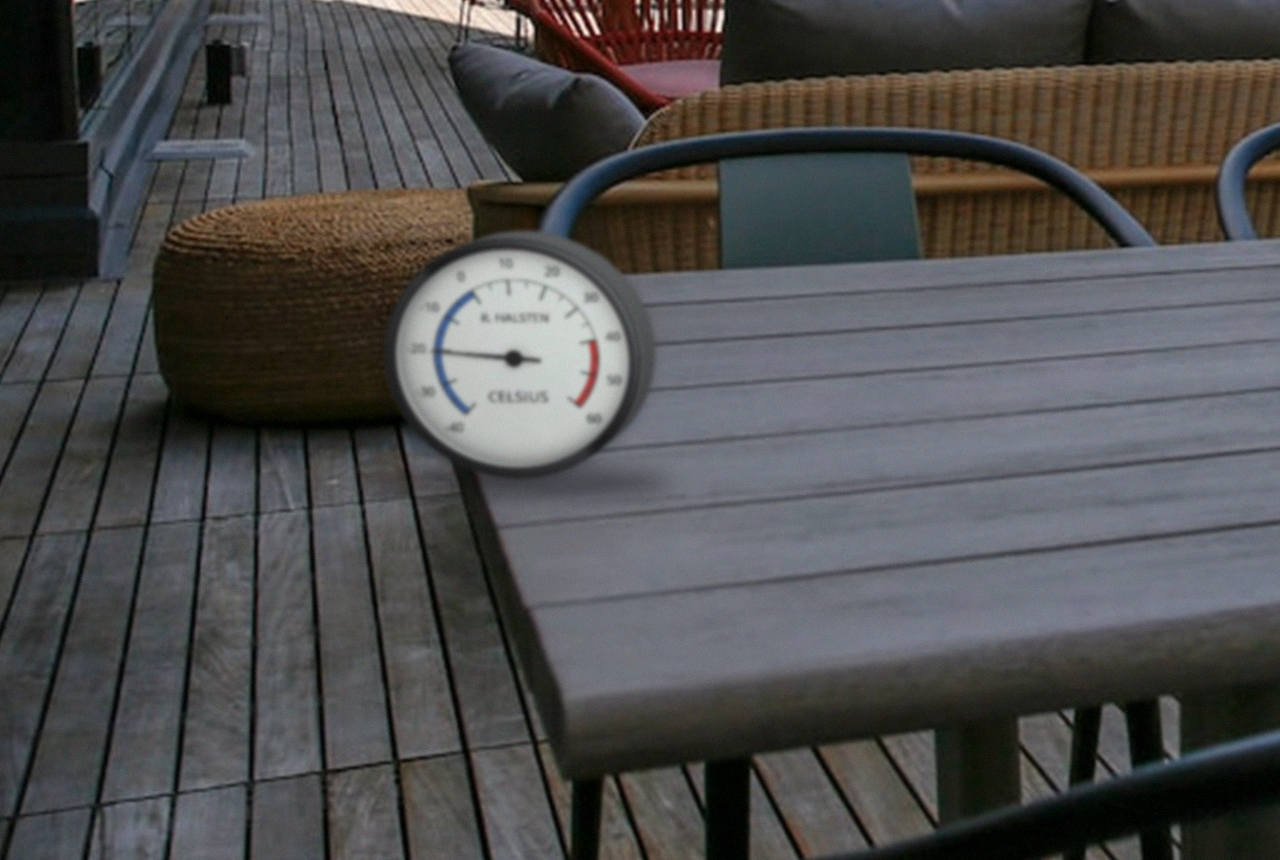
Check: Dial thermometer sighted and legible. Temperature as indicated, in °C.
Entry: -20 °C
